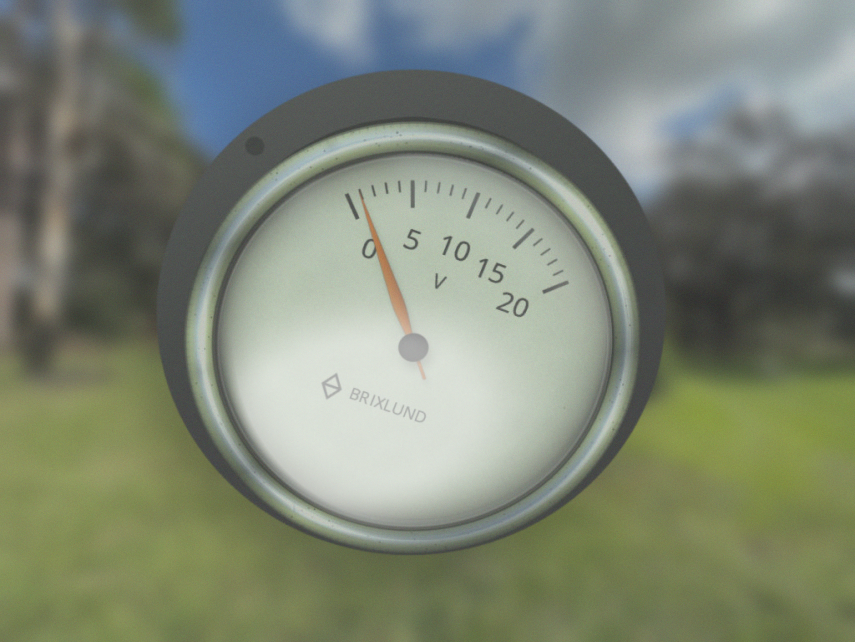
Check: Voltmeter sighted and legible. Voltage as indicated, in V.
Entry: 1 V
